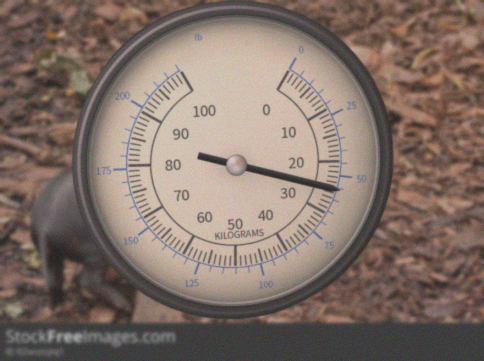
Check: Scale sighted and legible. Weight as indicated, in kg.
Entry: 25 kg
